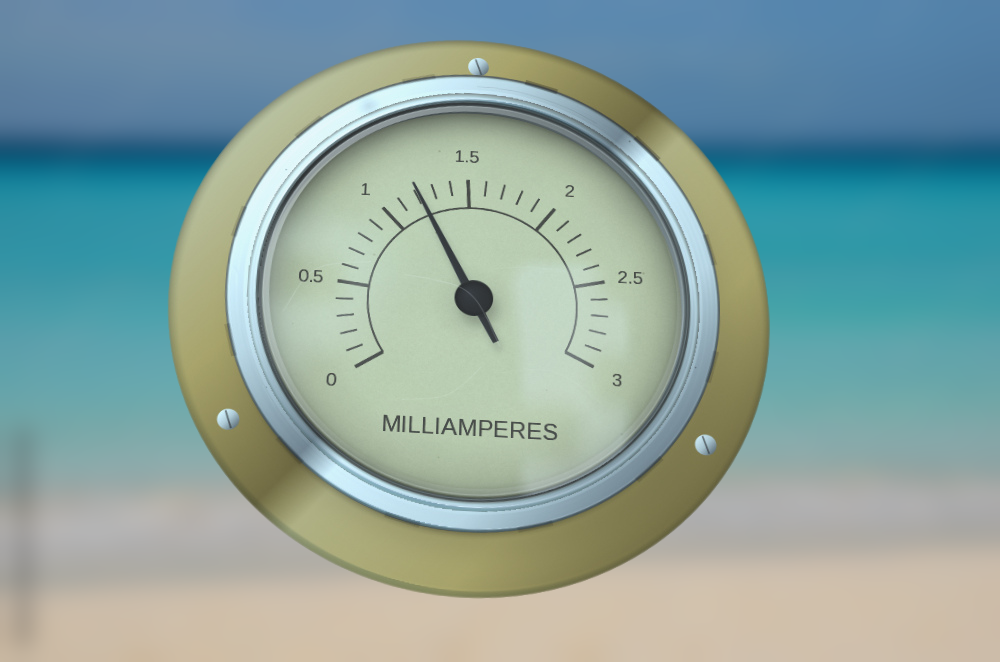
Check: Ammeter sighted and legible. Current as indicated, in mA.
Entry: 1.2 mA
